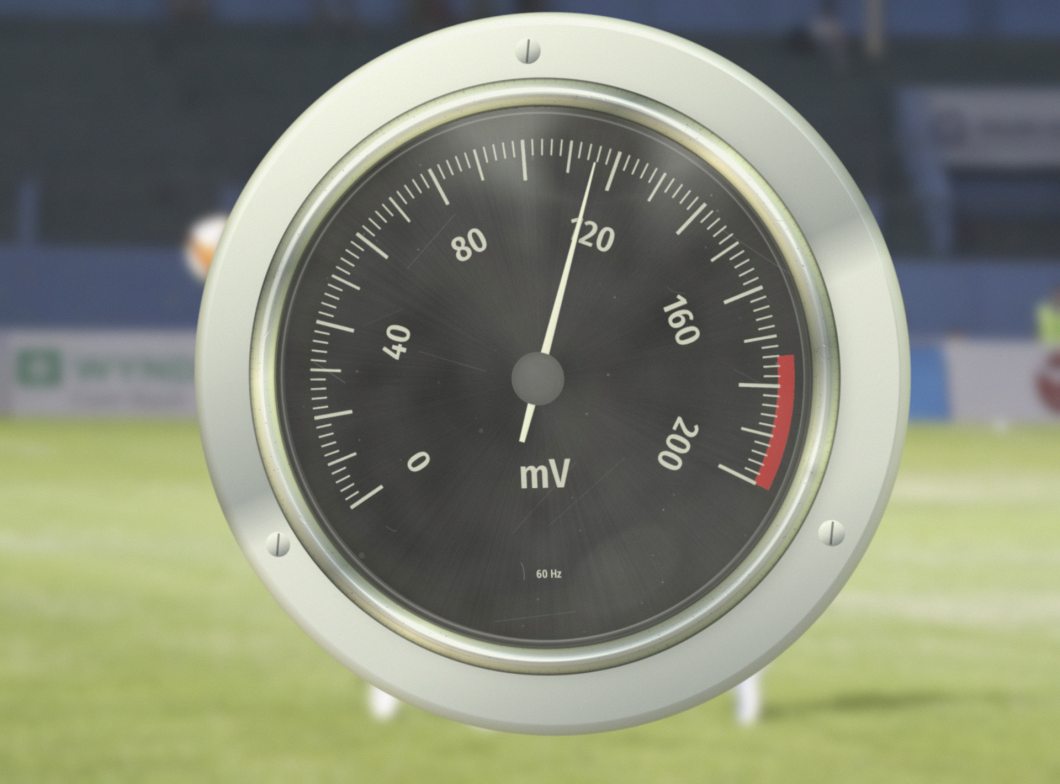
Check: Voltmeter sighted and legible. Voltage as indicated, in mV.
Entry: 116 mV
